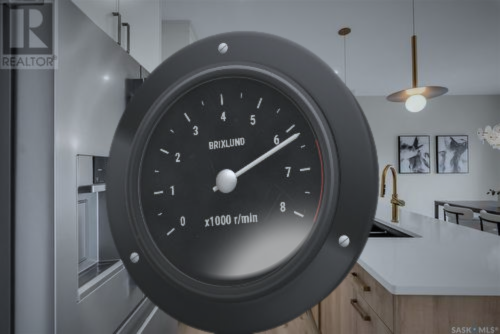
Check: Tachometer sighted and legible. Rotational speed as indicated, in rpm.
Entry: 6250 rpm
